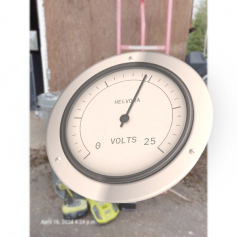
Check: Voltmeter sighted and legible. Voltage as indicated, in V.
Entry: 14.5 V
